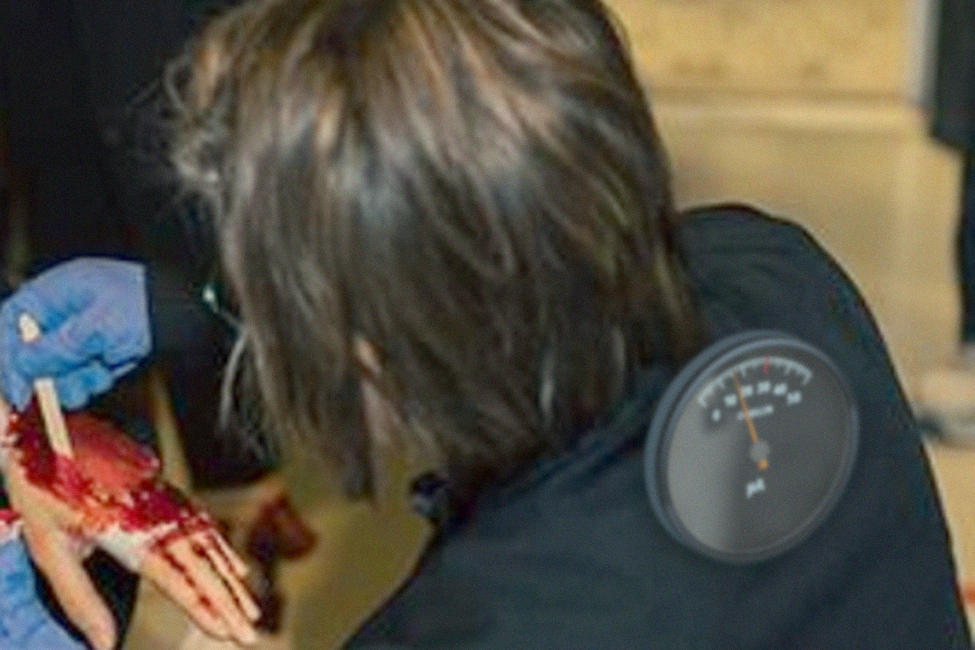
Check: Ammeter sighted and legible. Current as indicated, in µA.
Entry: 15 µA
